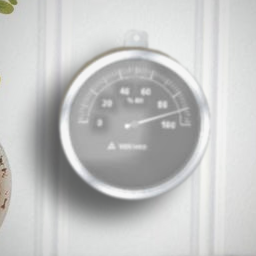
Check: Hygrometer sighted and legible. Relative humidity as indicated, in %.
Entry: 90 %
